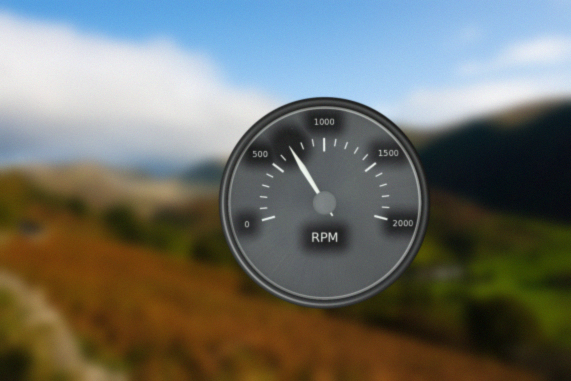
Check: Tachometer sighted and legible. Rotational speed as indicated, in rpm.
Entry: 700 rpm
